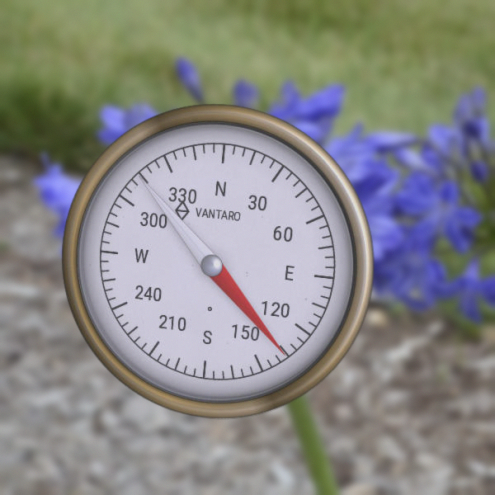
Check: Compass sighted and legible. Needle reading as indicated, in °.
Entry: 135 °
